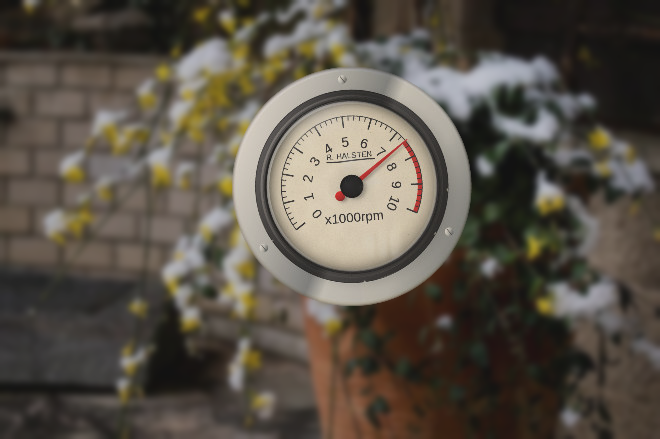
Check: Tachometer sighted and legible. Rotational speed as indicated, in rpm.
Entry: 7400 rpm
